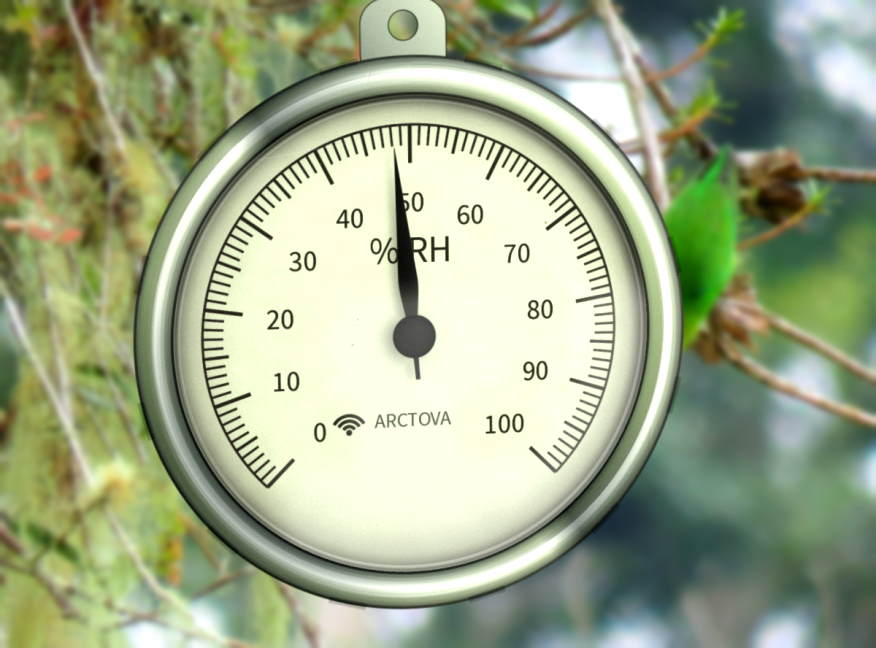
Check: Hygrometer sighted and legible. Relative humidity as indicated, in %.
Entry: 48 %
